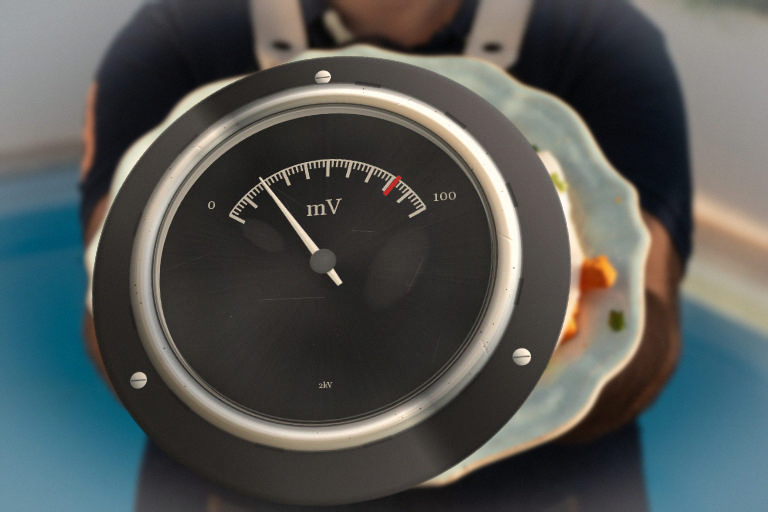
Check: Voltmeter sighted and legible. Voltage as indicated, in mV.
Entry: 20 mV
